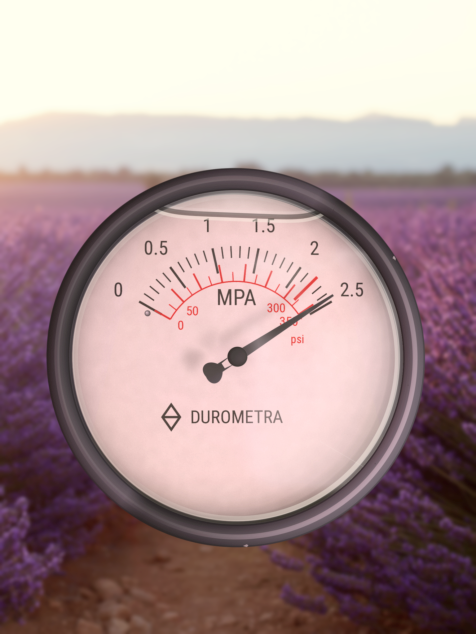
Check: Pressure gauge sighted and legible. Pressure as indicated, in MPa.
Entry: 2.45 MPa
